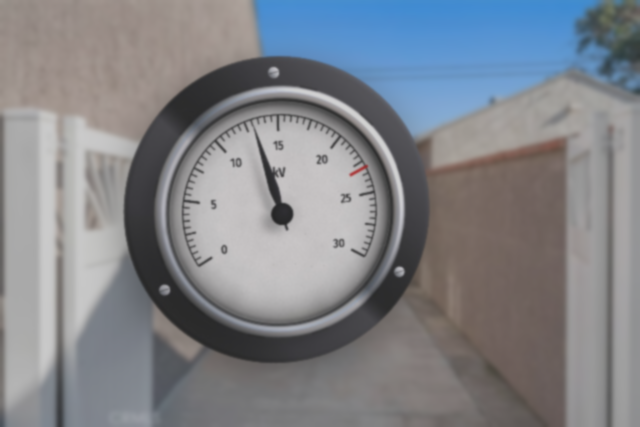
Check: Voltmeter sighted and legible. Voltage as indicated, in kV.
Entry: 13 kV
